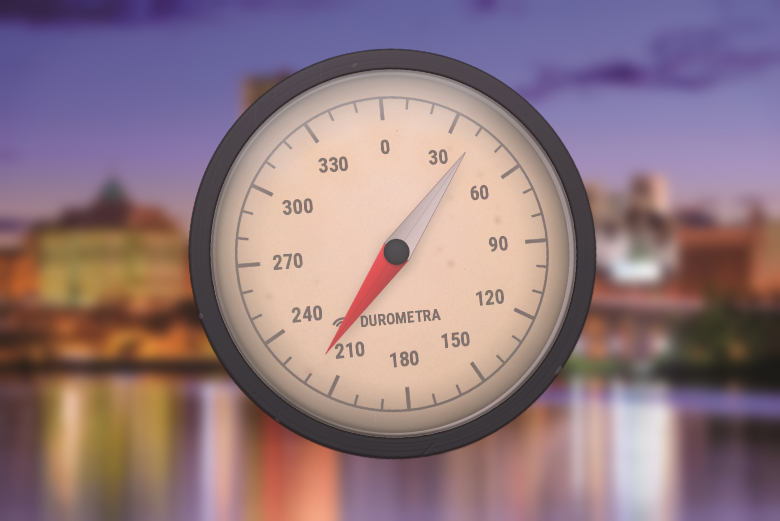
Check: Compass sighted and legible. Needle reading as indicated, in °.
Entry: 220 °
